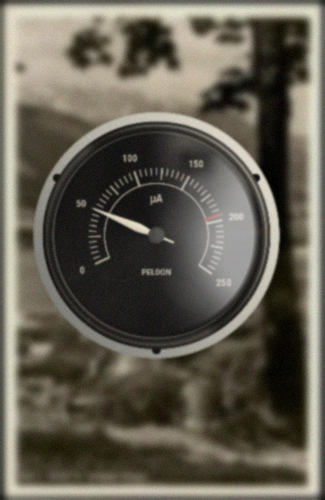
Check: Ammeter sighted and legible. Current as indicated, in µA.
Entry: 50 µA
